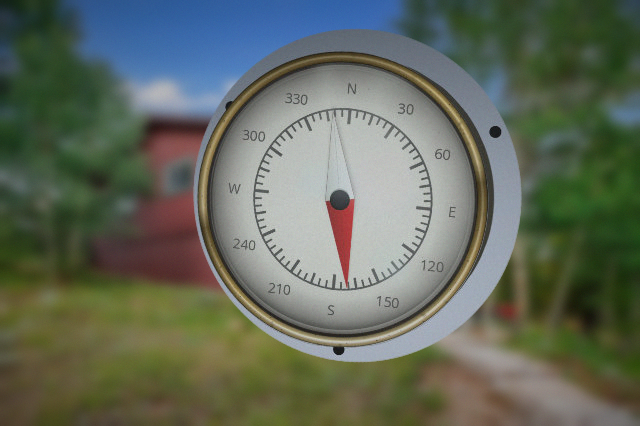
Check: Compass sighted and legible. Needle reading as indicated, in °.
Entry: 170 °
